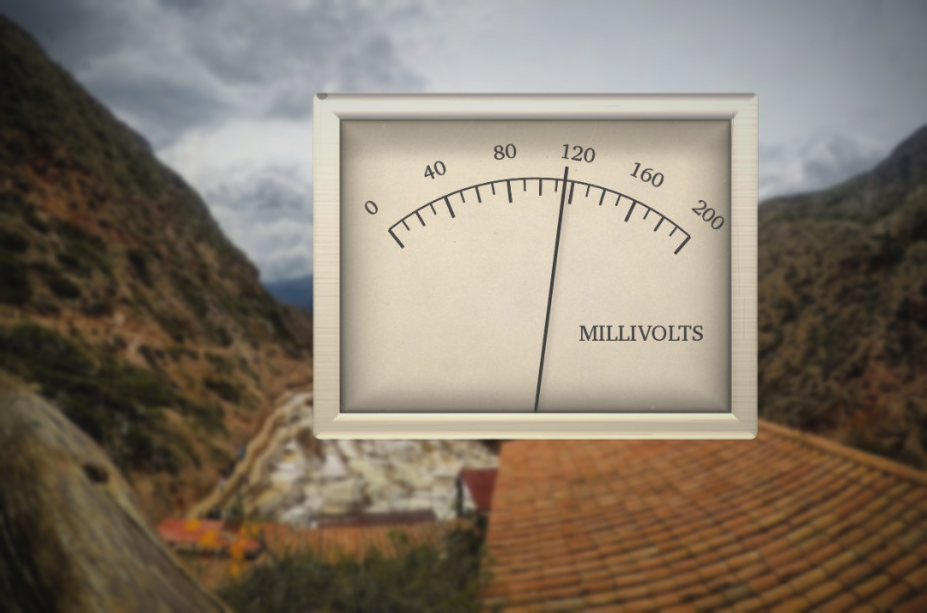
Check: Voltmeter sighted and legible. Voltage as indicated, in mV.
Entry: 115 mV
